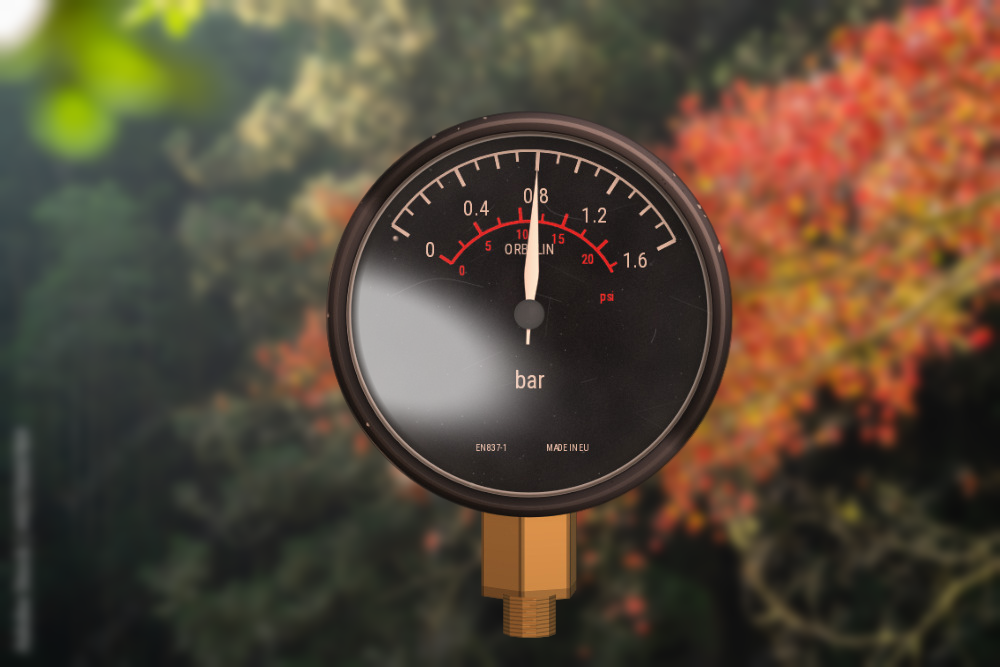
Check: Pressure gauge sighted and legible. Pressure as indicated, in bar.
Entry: 0.8 bar
